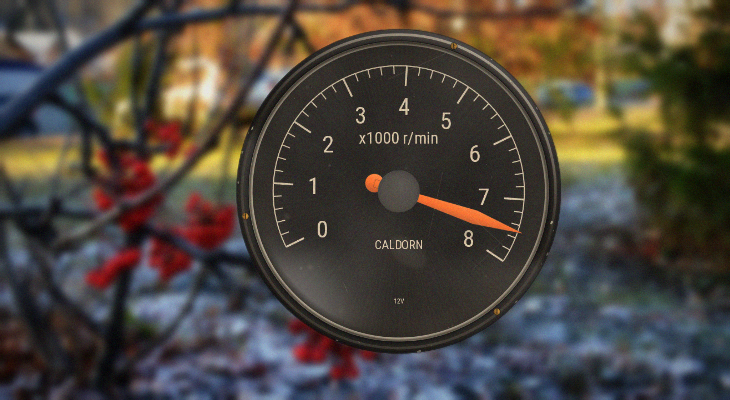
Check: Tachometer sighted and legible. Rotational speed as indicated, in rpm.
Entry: 7500 rpm
